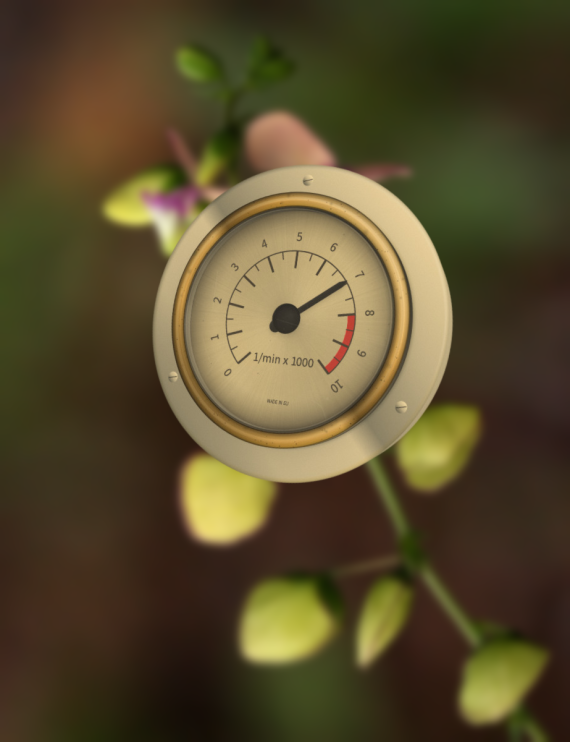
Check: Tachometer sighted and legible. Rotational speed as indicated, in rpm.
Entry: 7000 rpm
